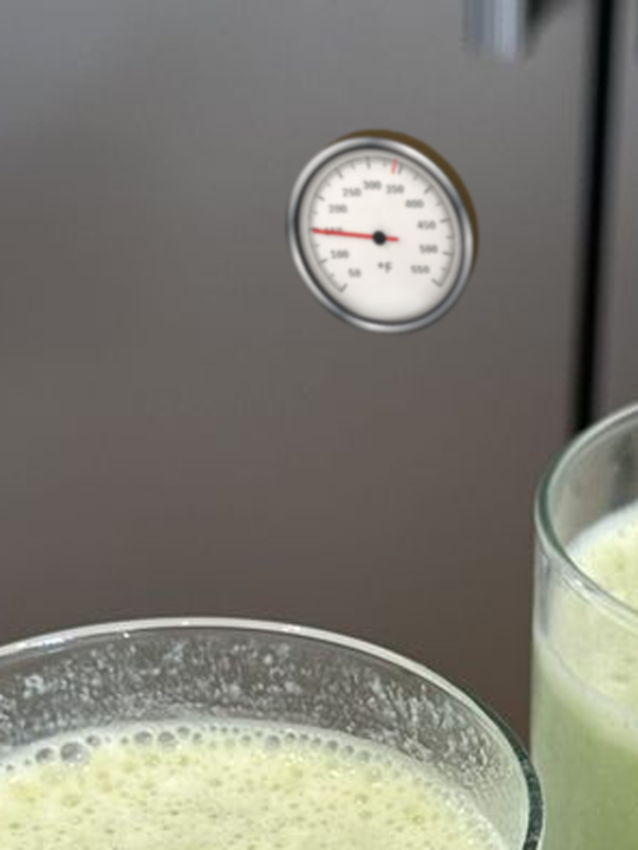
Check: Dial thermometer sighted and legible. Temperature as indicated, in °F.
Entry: 150 °F
